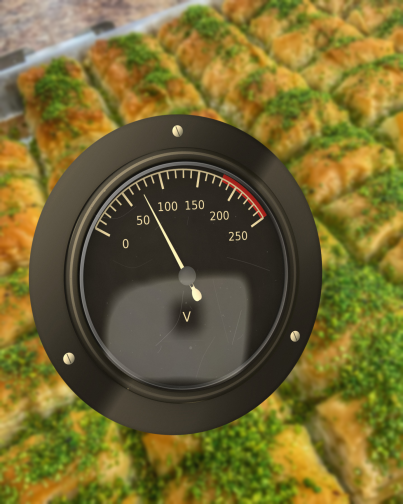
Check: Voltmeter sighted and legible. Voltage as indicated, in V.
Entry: 70 V
